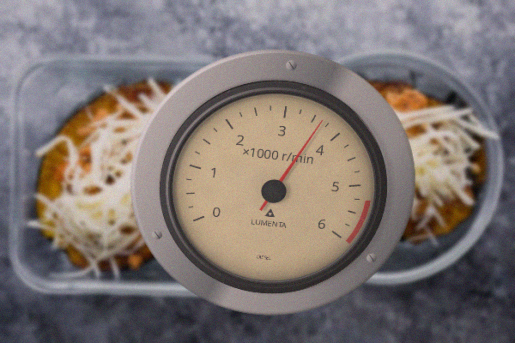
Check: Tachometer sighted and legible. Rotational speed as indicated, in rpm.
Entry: 3625 rpm
